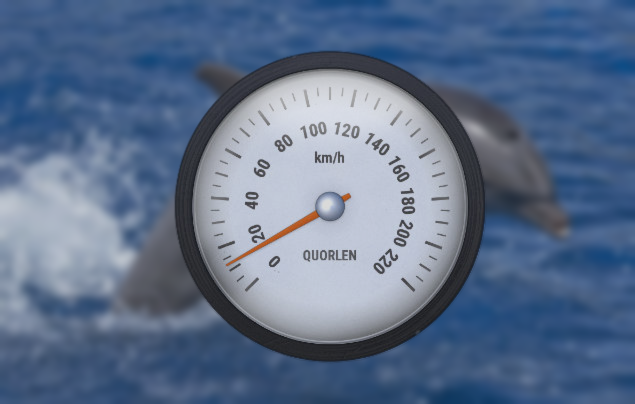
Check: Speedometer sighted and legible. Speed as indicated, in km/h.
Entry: 12.5 km/h
